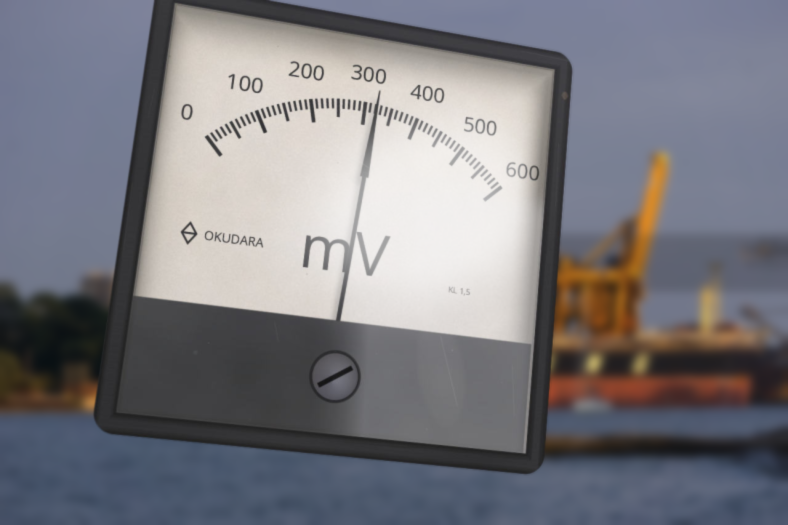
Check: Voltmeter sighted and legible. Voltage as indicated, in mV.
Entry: 320 mV
